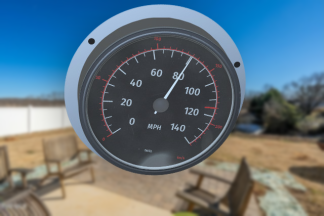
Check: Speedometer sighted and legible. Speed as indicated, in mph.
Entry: 80 mph
